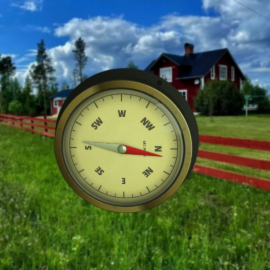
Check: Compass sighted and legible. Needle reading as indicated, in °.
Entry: 10 °
